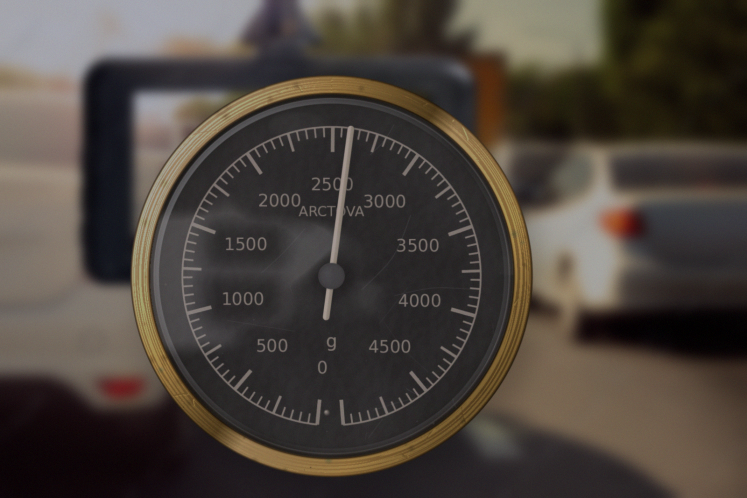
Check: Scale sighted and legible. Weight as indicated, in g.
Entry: 2600 g
